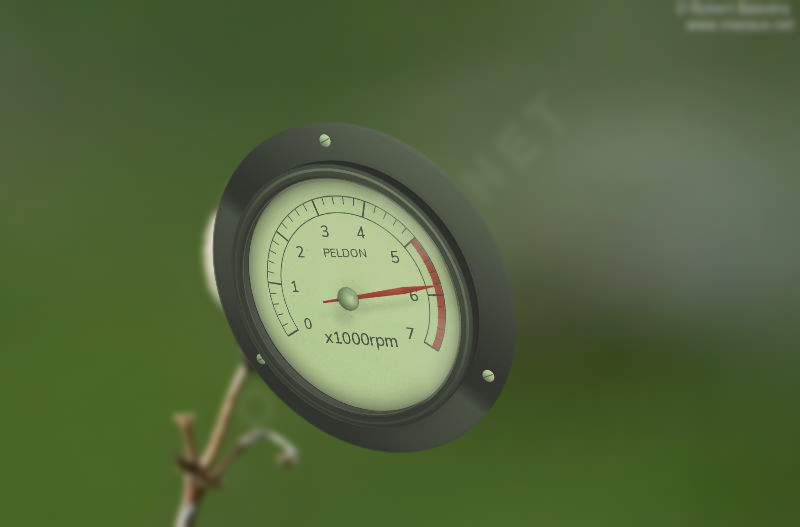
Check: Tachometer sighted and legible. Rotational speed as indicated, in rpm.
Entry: 5800 rpm
